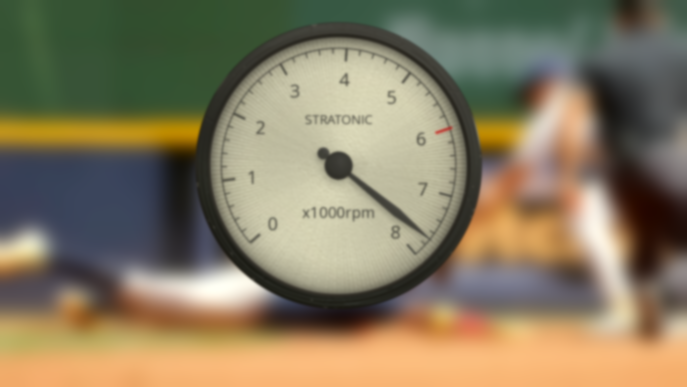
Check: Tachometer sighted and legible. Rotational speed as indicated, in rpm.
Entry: 7700 rpm
